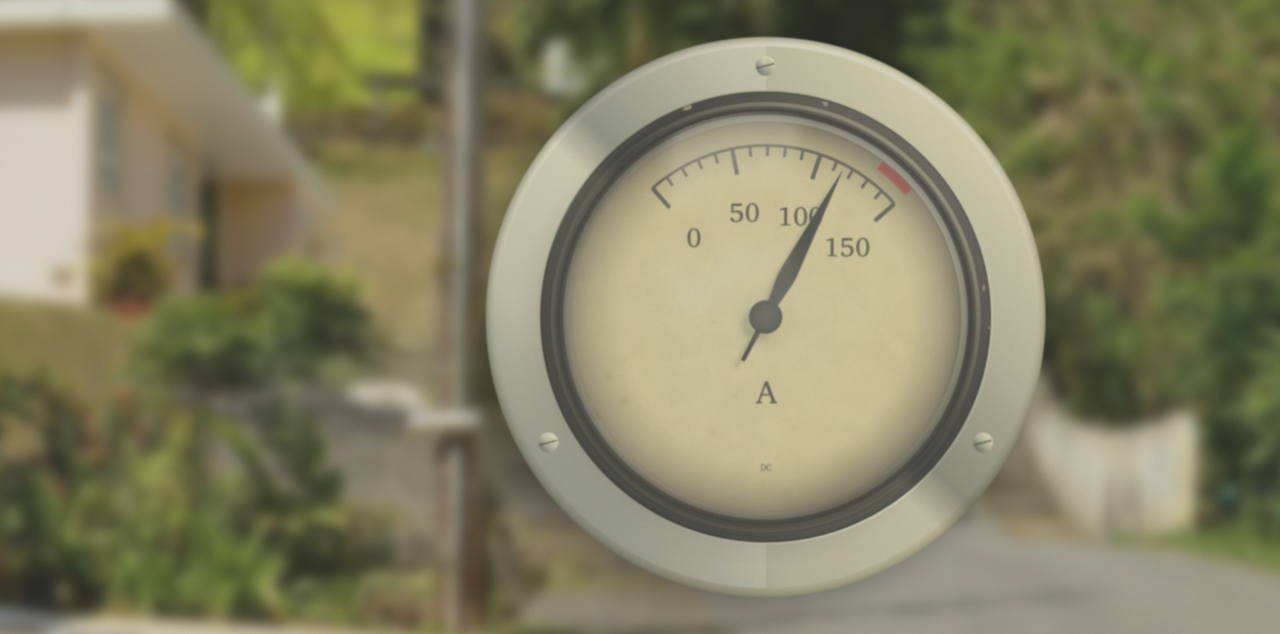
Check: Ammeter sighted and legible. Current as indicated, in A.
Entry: 115 A
